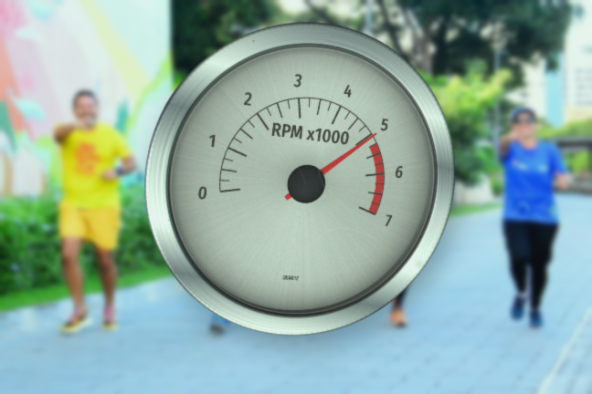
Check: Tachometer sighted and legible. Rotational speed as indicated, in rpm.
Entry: 5000 rpm
